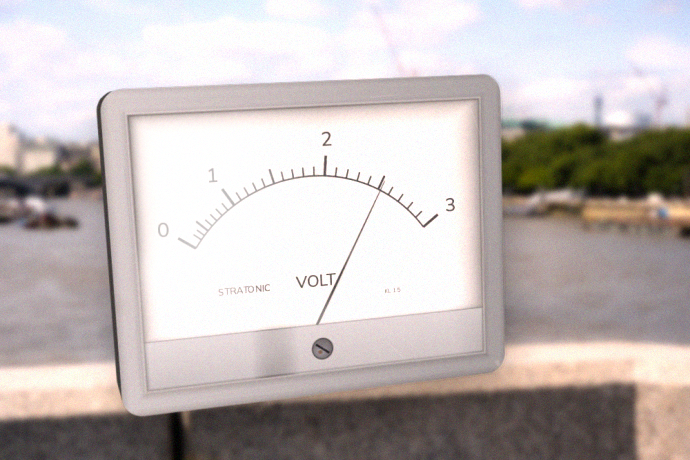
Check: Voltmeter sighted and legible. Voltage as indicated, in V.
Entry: 2.5 V
